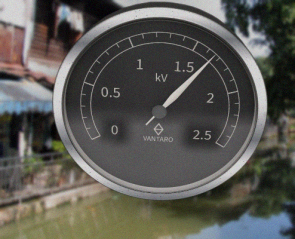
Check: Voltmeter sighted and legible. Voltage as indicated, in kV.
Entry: 1.65 kV
